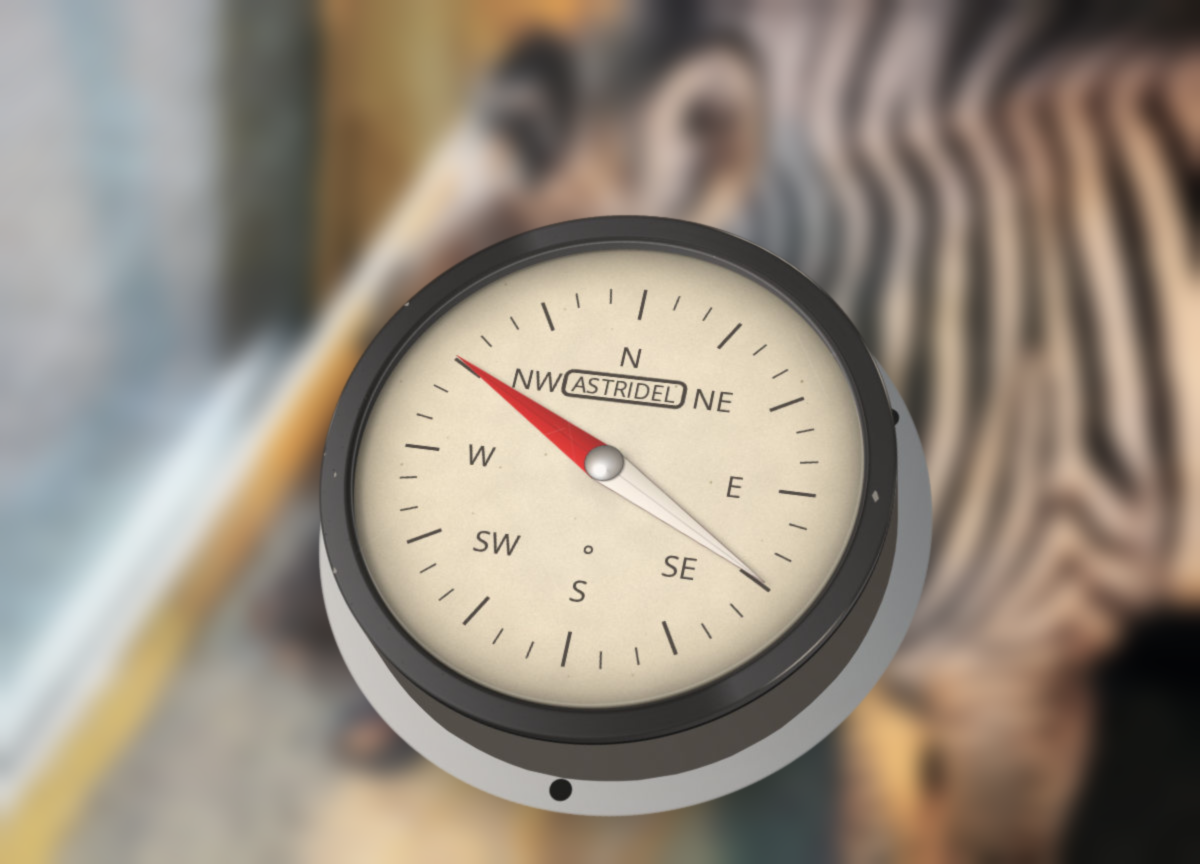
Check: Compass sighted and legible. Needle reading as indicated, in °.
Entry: 300 °
